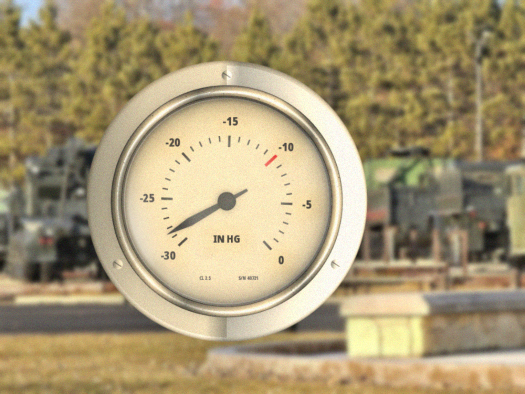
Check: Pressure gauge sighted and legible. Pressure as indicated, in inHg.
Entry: -28.5 inHg
